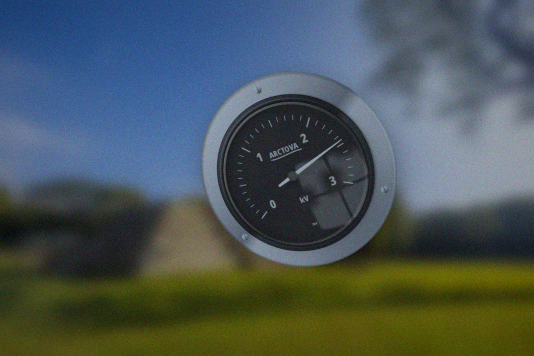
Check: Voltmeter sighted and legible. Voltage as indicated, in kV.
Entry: 2.45 kV
